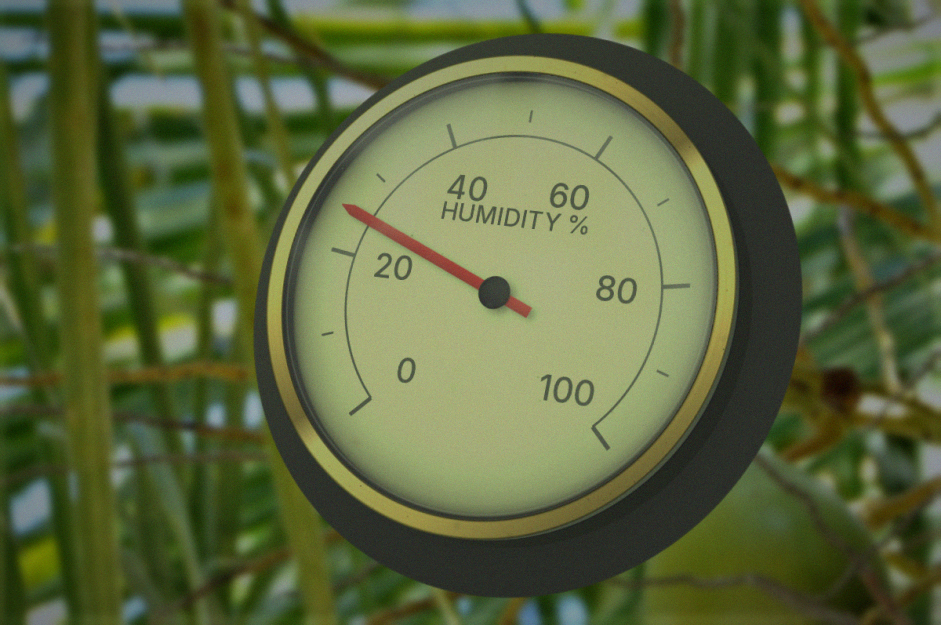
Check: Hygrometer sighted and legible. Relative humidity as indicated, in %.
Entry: 25 %
